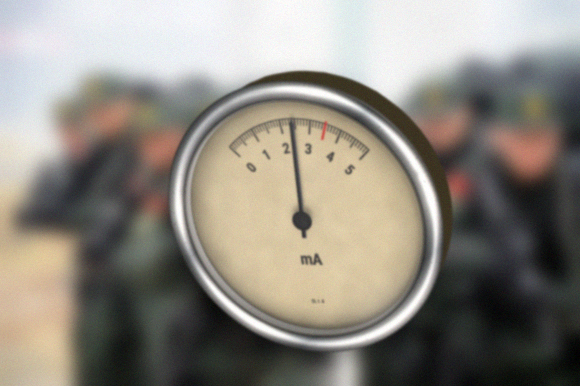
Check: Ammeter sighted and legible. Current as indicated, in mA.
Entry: 2.5 mA
